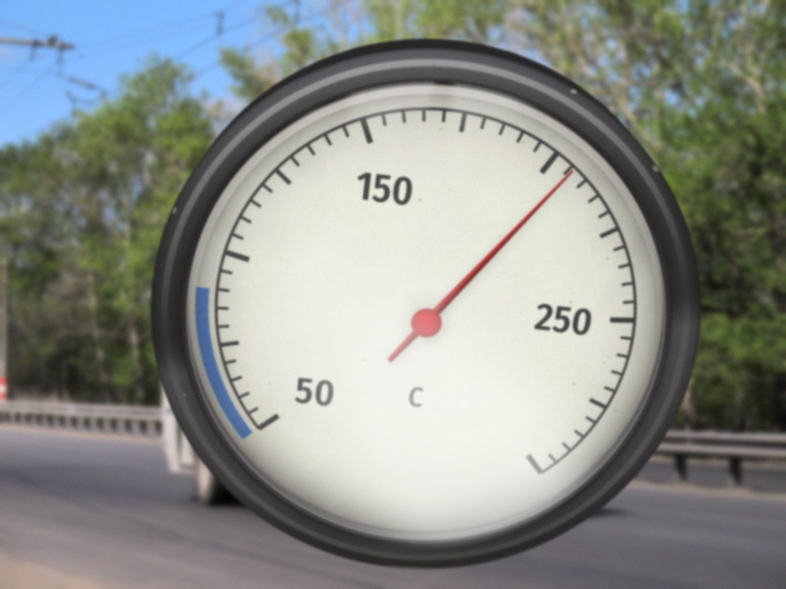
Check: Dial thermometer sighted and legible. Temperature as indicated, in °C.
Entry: 205 °C
